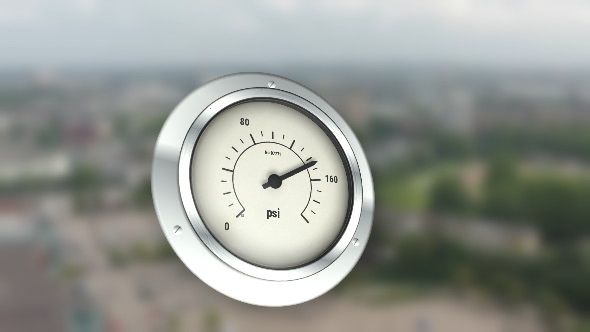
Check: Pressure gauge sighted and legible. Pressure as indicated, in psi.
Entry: 145 psi
